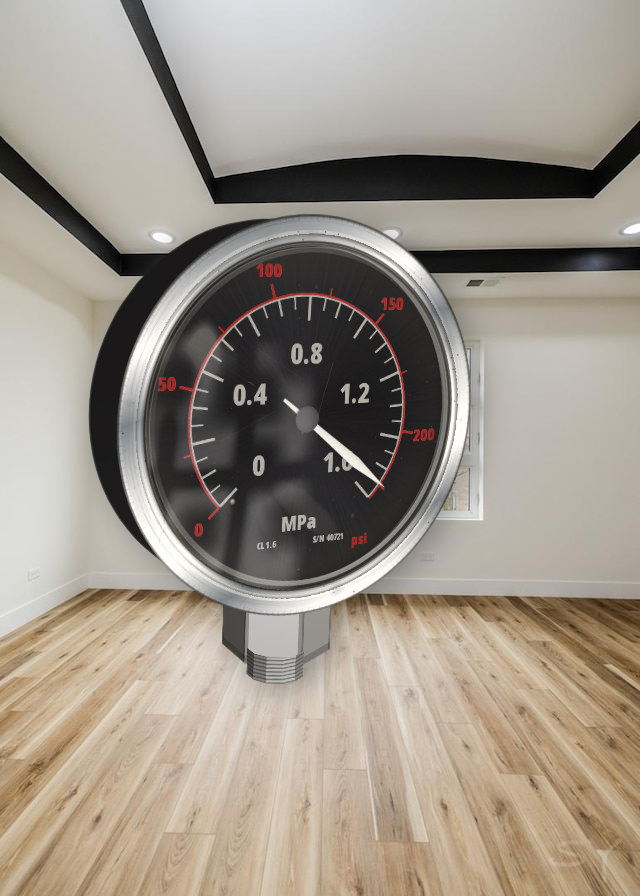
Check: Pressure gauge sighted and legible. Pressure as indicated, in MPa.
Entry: 1.55 MPa
